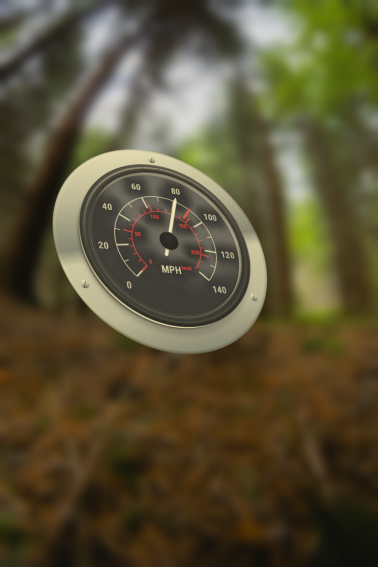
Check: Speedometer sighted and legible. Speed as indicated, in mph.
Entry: 80 mph
